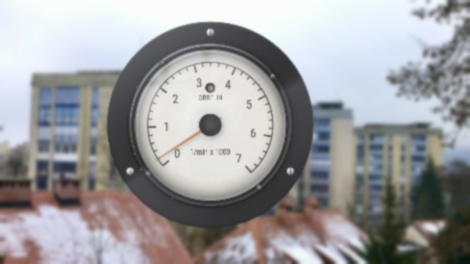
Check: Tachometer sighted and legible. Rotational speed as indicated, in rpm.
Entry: 200 rpm
